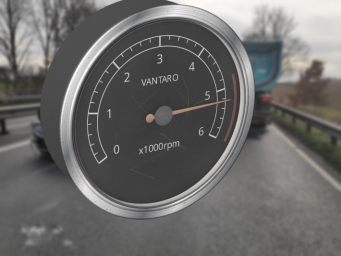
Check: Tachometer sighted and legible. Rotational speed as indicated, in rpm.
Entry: 5200 rpm
